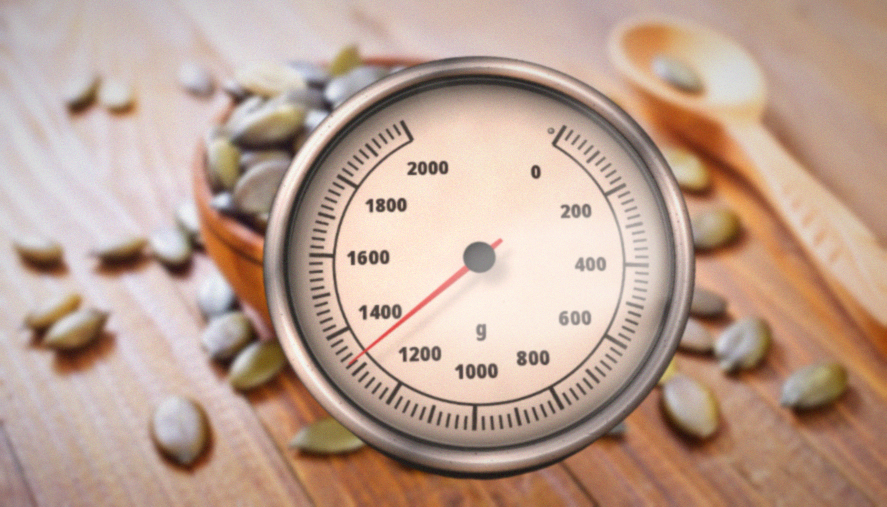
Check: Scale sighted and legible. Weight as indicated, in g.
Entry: 1320 g
